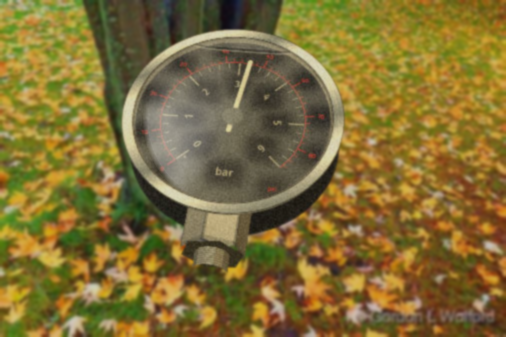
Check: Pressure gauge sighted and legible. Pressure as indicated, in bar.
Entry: 3.2 bar
